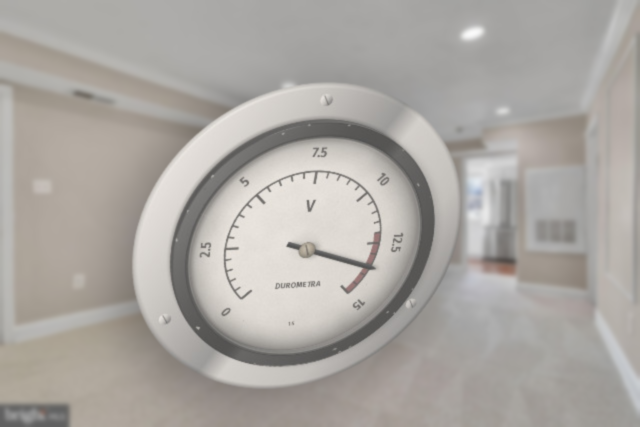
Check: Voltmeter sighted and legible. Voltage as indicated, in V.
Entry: 13.5 V
